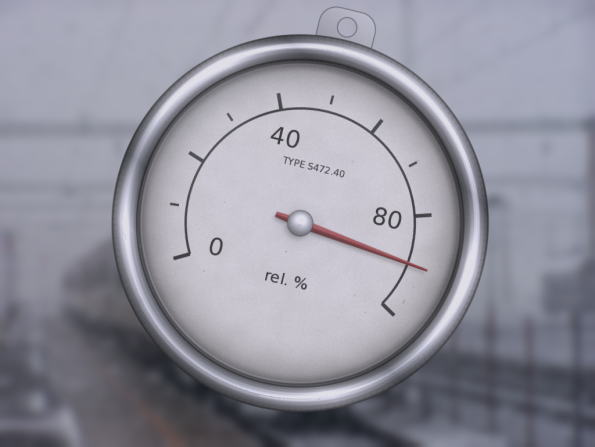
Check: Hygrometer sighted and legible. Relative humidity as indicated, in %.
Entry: 90 %
